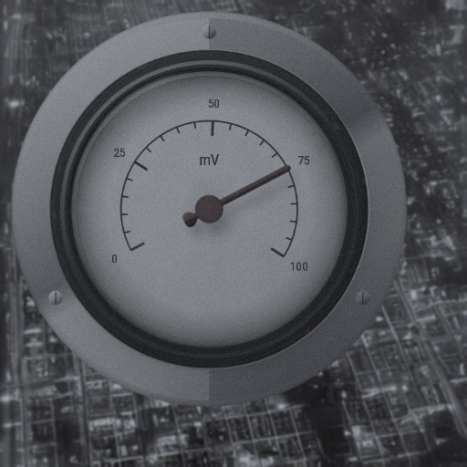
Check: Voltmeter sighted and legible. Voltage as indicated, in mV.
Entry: 75 mV
